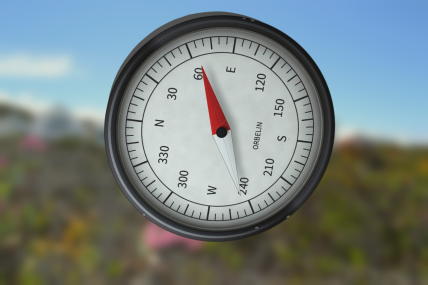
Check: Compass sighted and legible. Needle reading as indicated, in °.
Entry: 65 °
